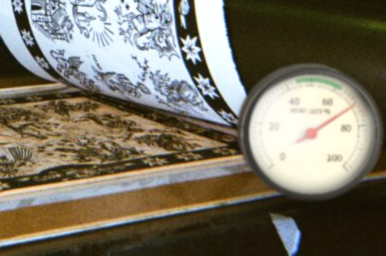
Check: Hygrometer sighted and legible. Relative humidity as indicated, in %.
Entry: 70 %
